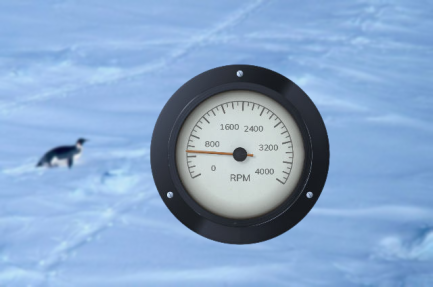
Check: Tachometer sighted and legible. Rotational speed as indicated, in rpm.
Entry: 500 rpm
